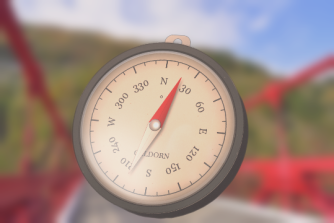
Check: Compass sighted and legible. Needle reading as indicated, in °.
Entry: 20 °
